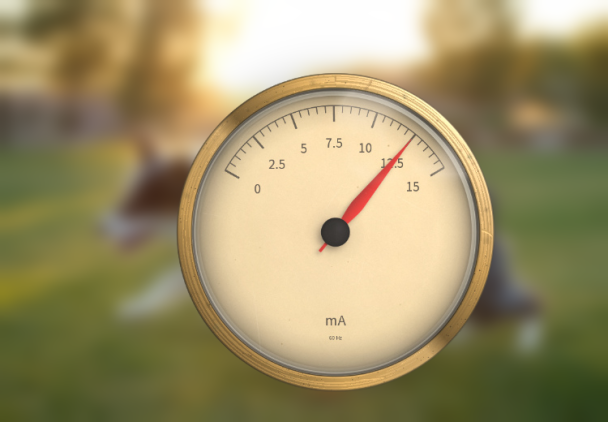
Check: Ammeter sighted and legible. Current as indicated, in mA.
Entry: 12.5 mA
